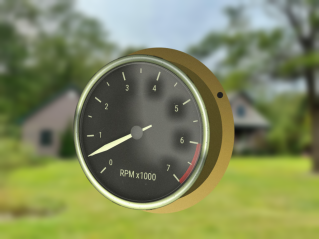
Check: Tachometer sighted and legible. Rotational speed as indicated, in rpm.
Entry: 500 rpm
